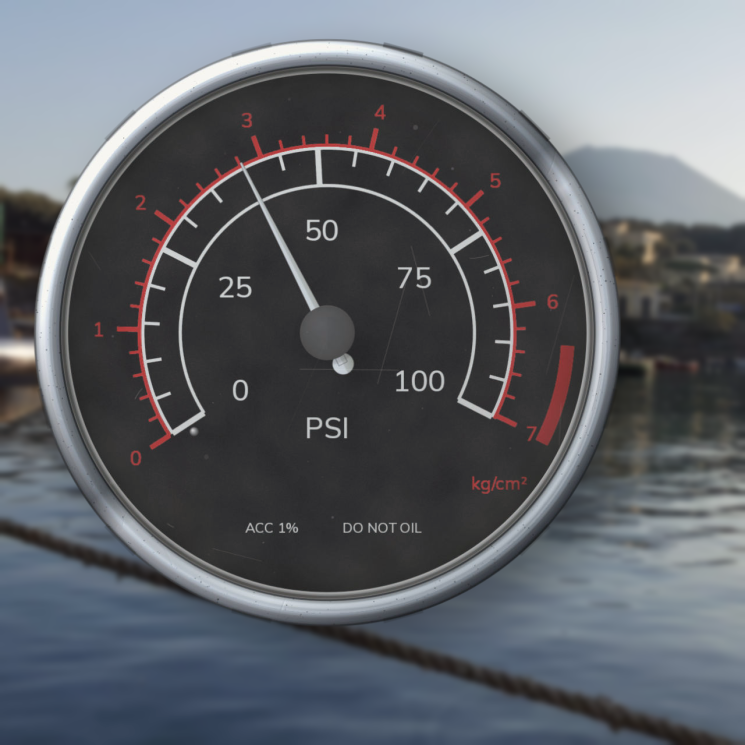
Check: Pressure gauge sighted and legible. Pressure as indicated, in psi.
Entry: 40 psi
